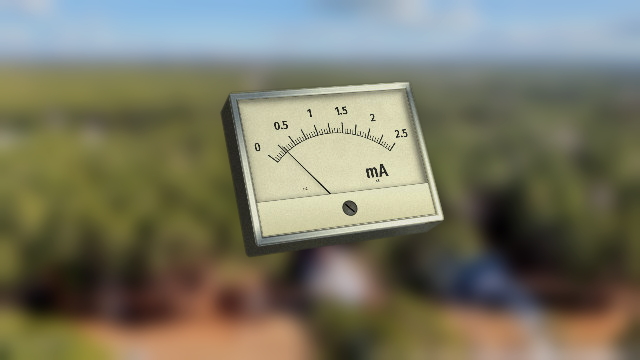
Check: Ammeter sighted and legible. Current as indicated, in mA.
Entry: 0.25 mA
